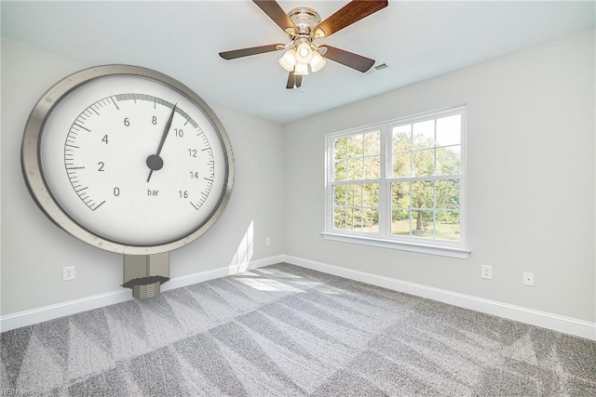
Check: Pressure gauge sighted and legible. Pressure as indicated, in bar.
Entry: 9 bar
